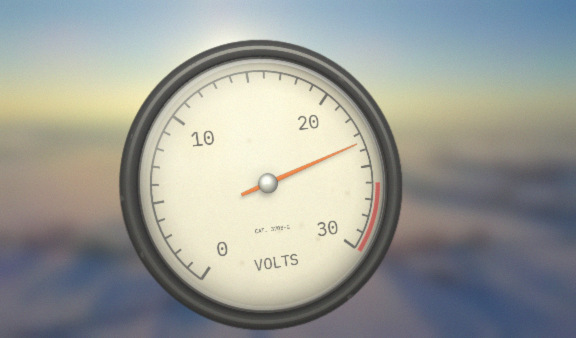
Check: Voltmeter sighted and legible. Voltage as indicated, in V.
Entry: 23.5 V
